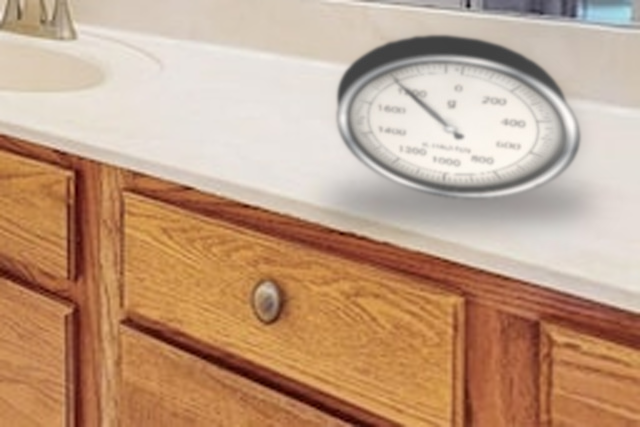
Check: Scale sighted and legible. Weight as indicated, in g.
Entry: 1800 g
